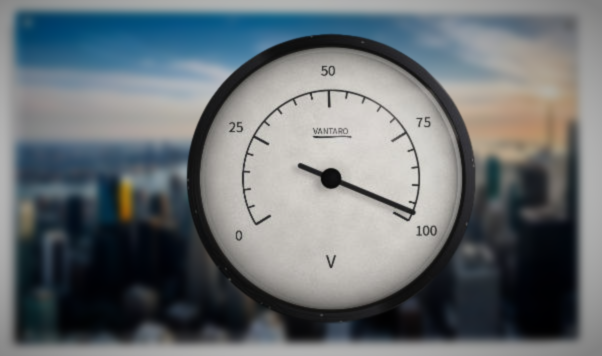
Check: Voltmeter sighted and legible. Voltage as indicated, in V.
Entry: 97.5 V
